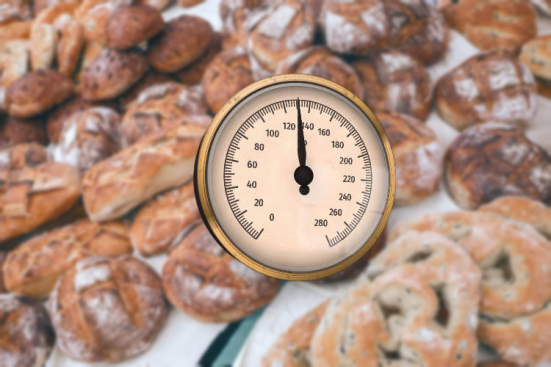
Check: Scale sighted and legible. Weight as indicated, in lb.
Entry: 130 lb
